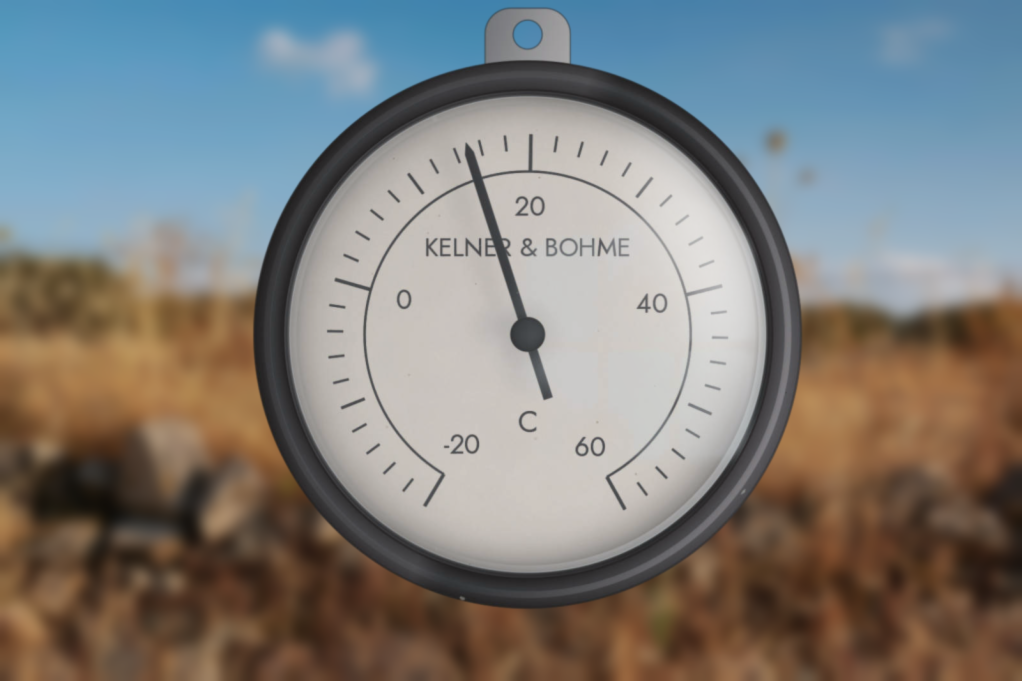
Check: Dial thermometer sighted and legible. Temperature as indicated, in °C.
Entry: 15 °C
